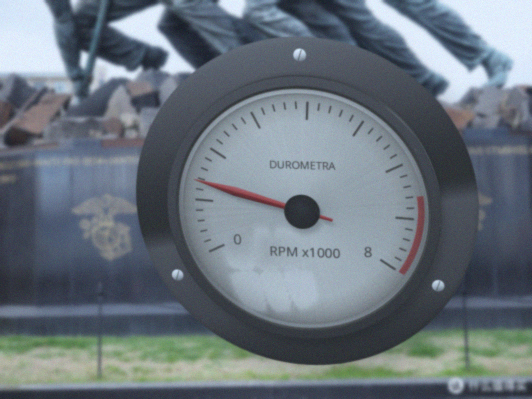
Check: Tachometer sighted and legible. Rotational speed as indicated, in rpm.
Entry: 1400 rpm
